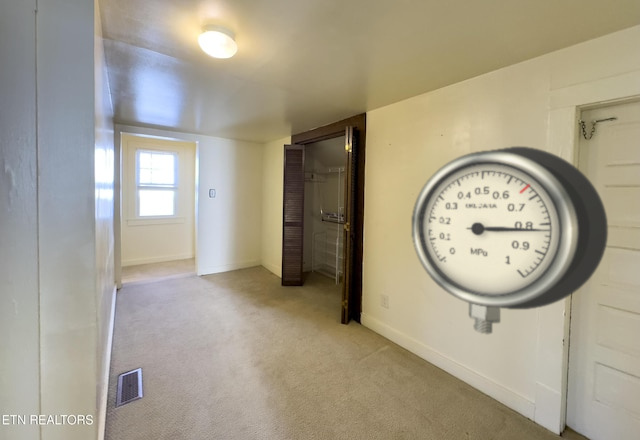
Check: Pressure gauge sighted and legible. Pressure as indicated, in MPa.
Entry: 0.82 MPa
